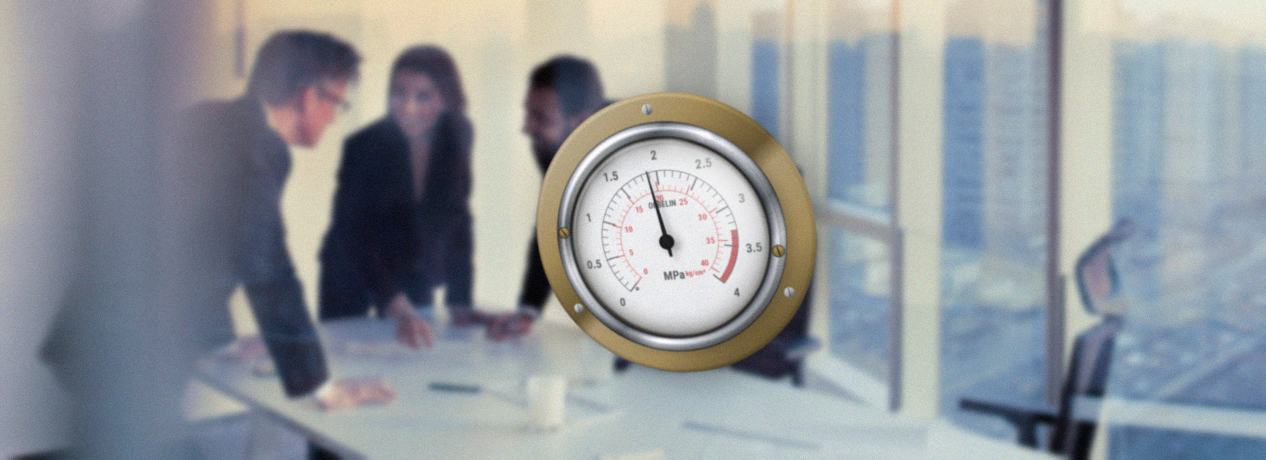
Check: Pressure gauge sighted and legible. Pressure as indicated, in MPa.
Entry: 1.9 MPa
